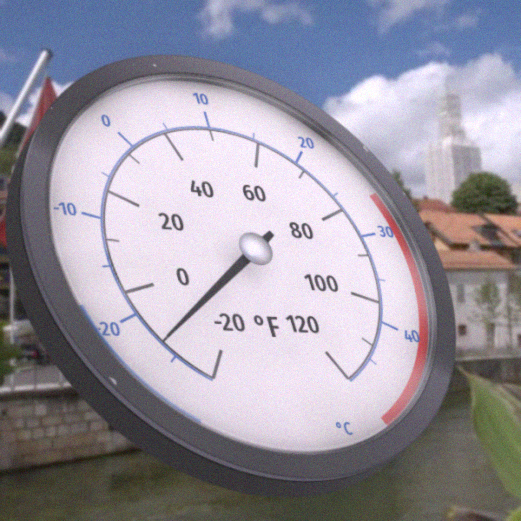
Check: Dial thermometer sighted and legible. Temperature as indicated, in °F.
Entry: -10 °F
